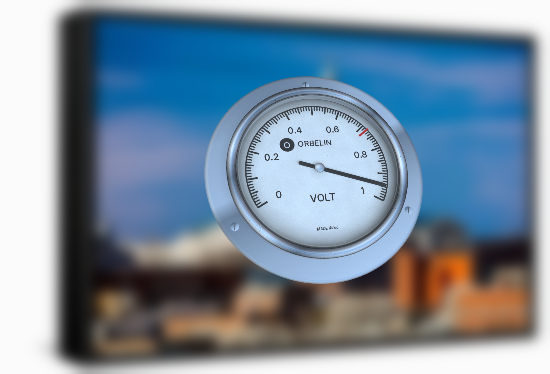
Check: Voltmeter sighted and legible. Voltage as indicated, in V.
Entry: 0.95 V
